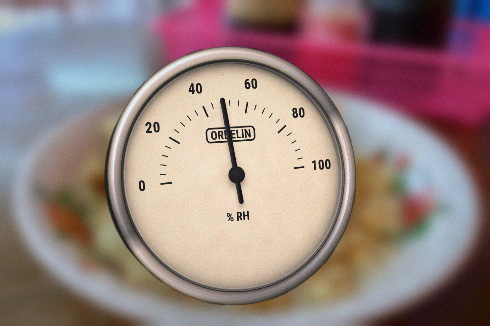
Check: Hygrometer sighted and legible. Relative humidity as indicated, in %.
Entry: 48 %
